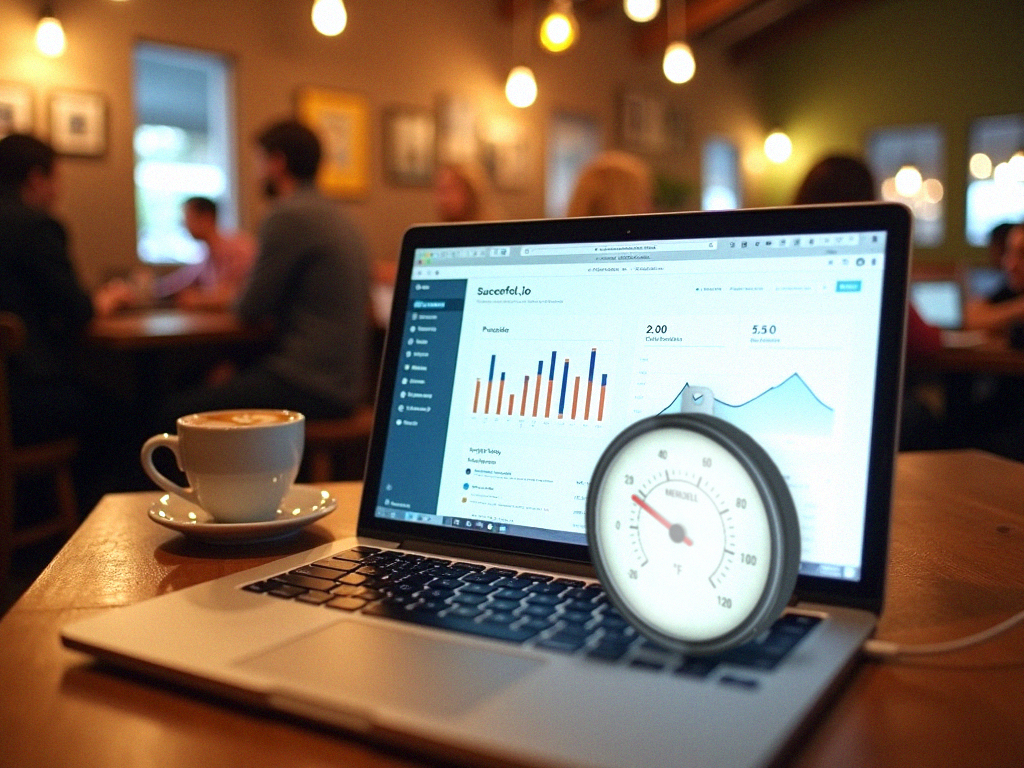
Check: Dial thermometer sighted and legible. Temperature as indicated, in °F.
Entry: 16 °F
